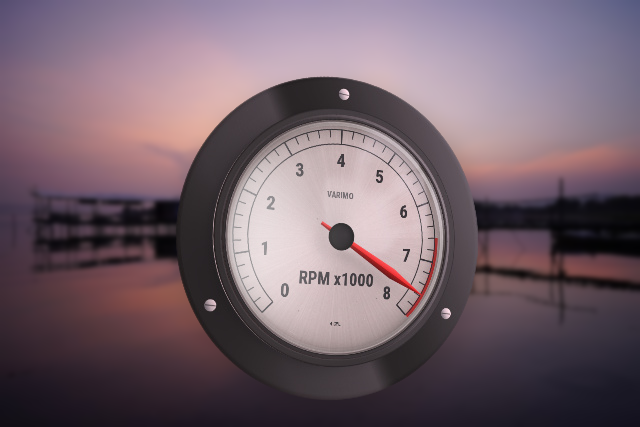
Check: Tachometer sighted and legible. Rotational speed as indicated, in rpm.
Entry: 7600 rpm
